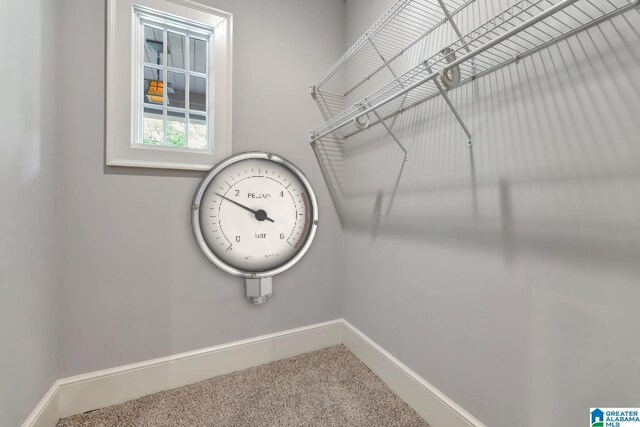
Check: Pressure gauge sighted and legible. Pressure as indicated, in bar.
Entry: 1.6 bar
